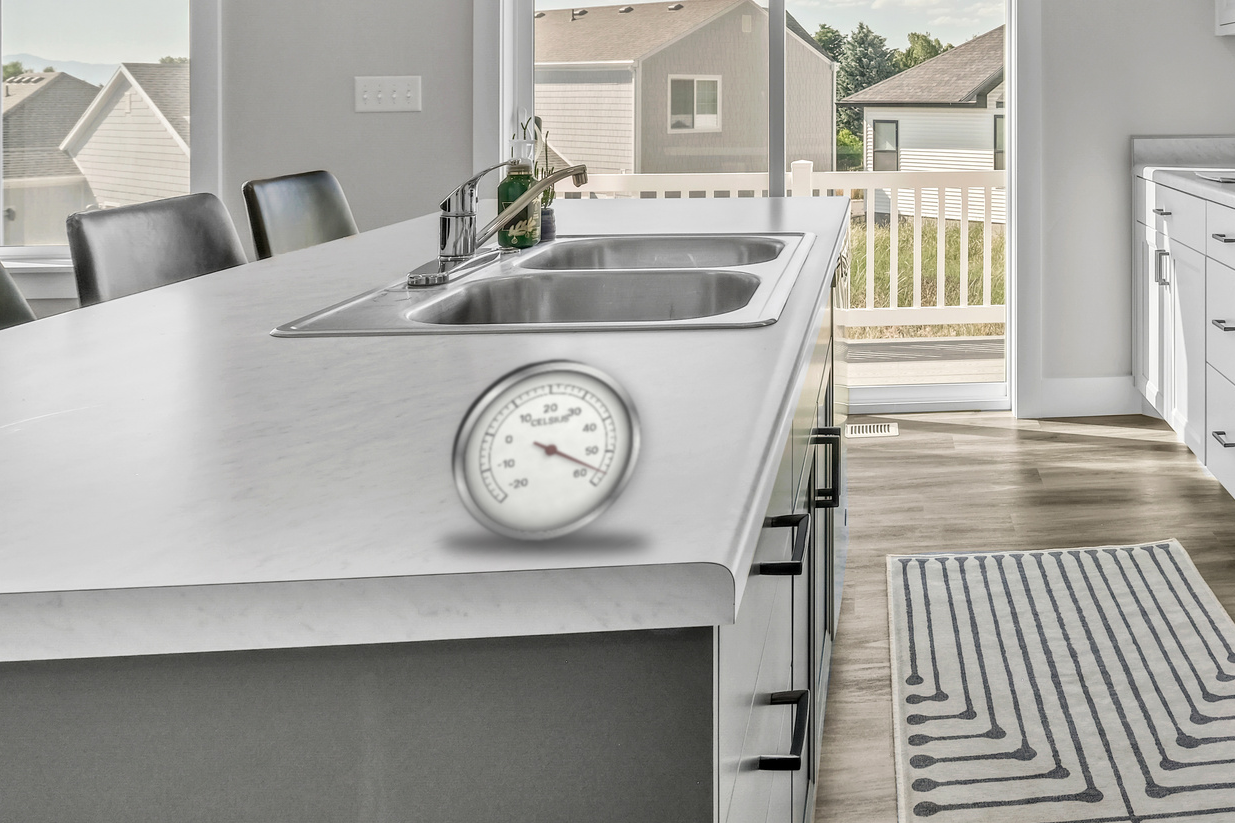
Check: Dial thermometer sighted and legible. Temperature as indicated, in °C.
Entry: 56 °C
